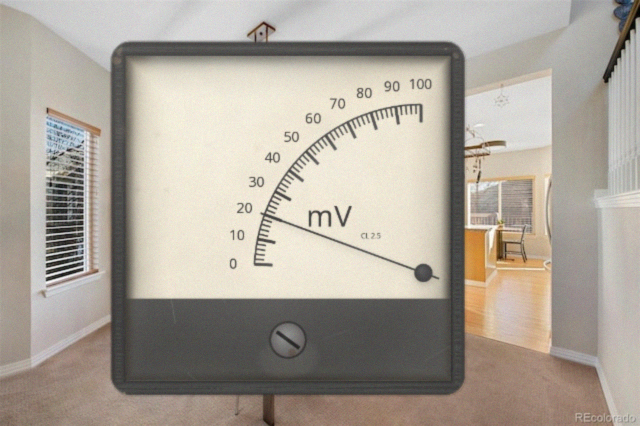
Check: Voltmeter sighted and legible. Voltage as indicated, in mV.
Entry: 20 mV
